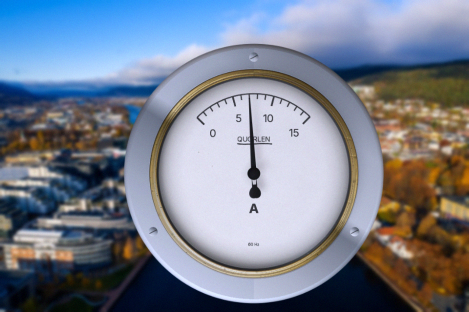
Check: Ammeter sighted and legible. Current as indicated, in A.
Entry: 7 A
